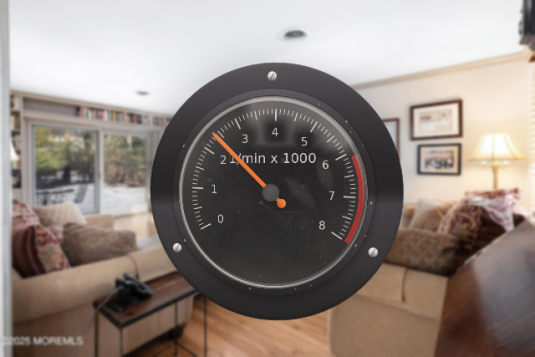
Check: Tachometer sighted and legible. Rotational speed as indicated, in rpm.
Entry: 2400 rpm
